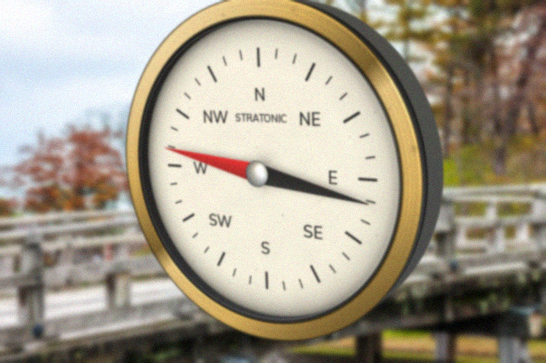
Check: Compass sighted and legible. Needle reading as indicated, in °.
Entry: 280 °
